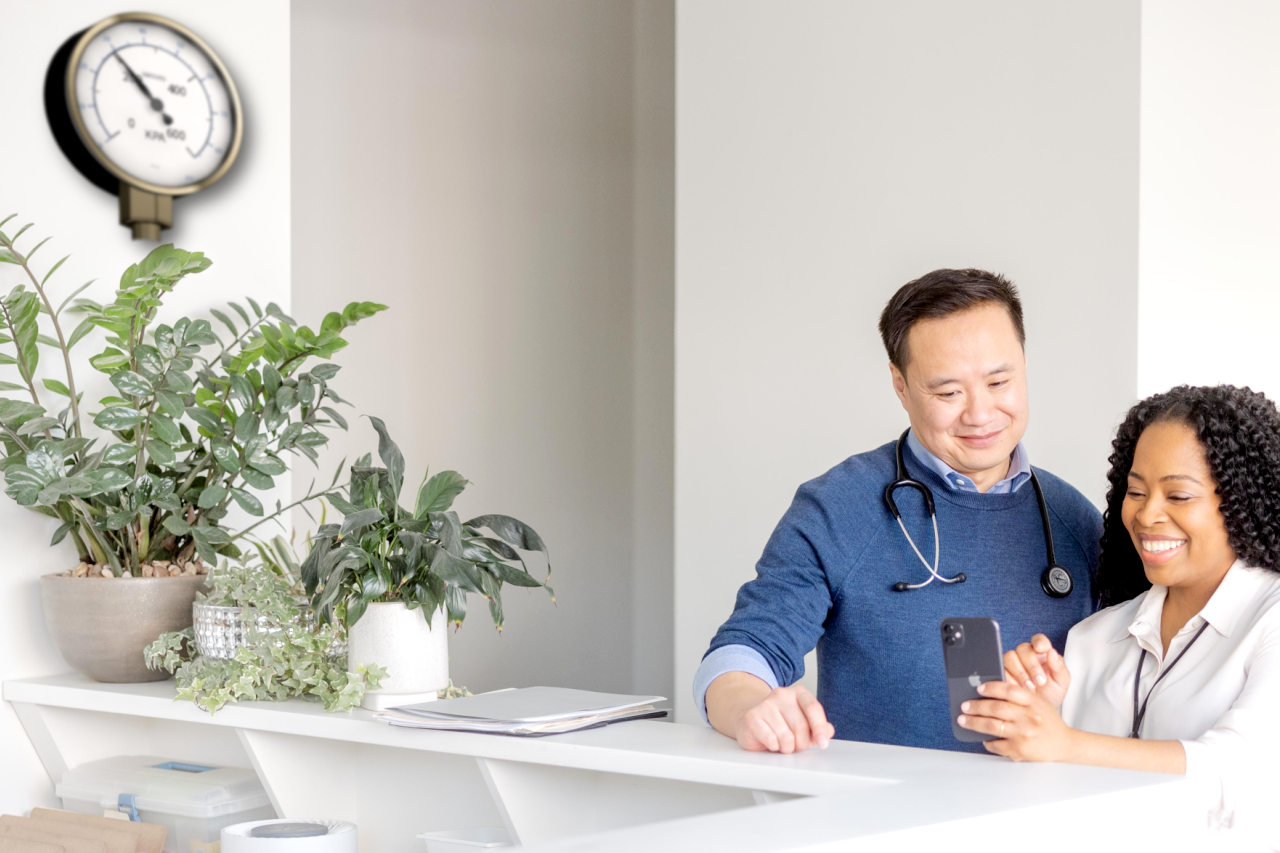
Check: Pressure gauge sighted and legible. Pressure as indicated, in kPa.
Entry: 200 kPa
